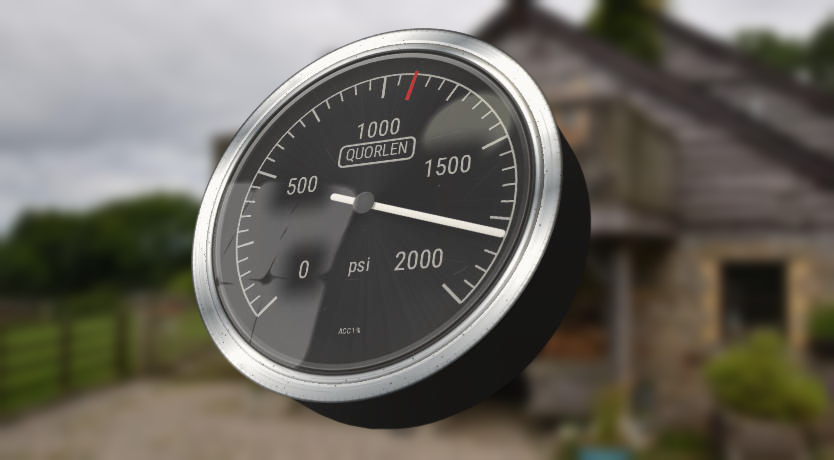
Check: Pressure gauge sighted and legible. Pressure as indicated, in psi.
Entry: 1800 psi
